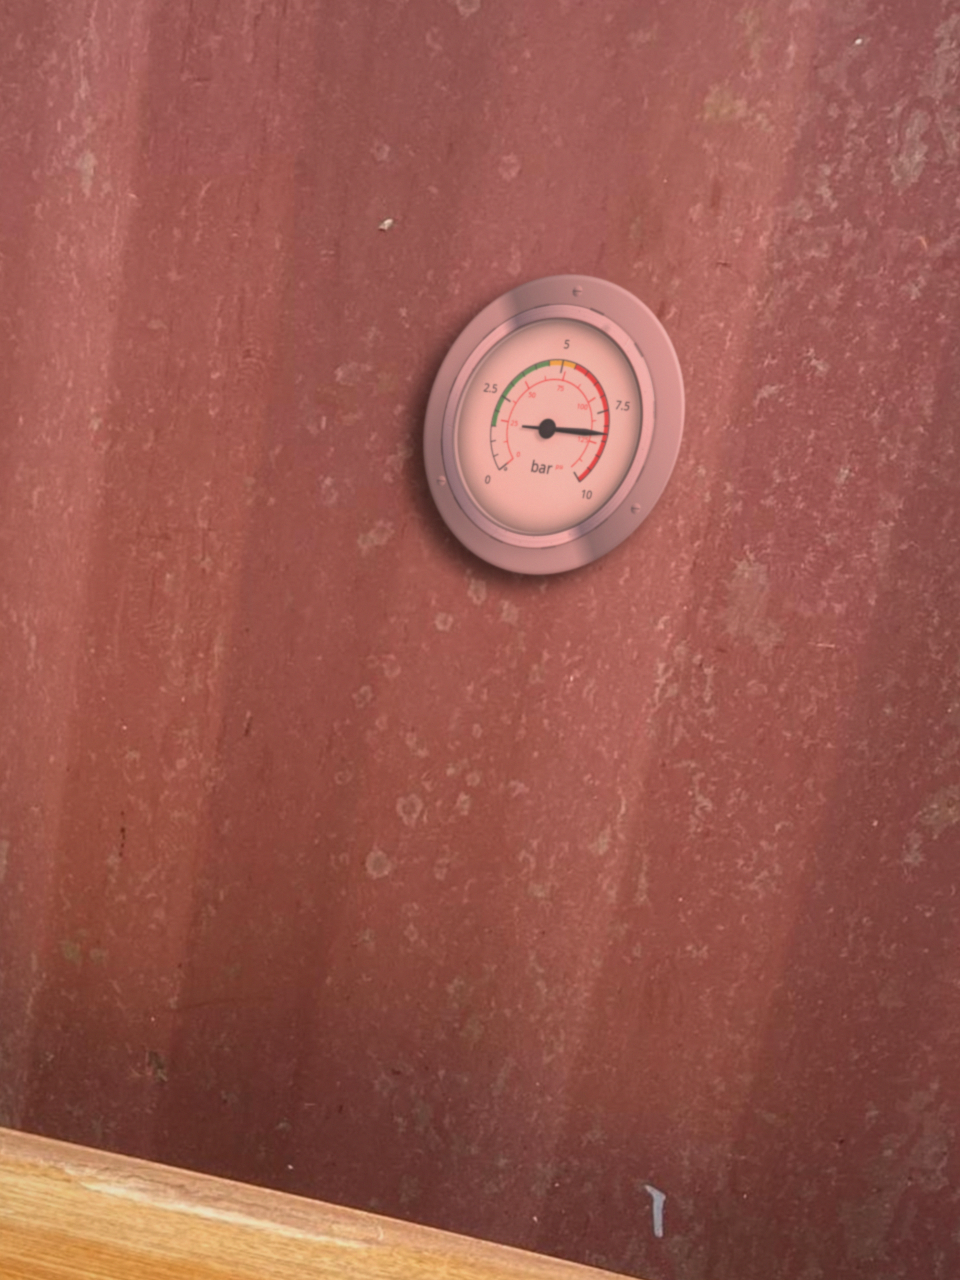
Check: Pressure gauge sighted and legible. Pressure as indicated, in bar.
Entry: 8.25 bar
